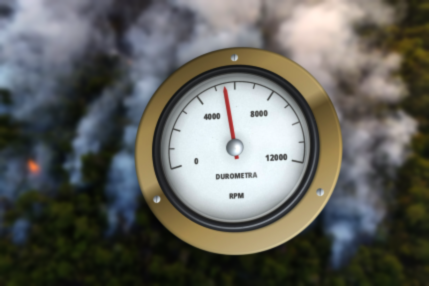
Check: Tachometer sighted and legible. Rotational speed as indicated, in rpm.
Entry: 5500 rpm
